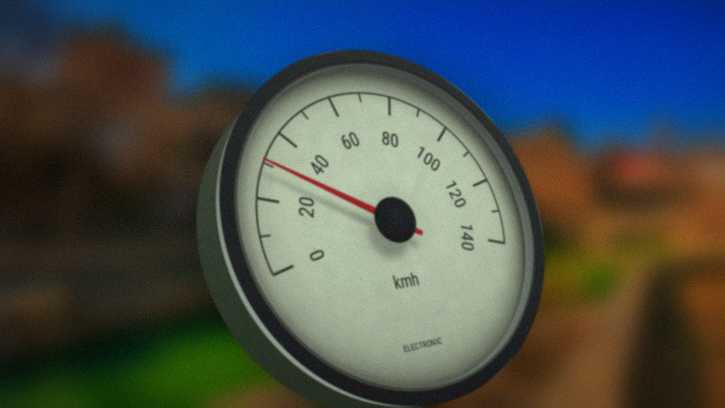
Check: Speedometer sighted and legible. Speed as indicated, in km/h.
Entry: 30 km/h
